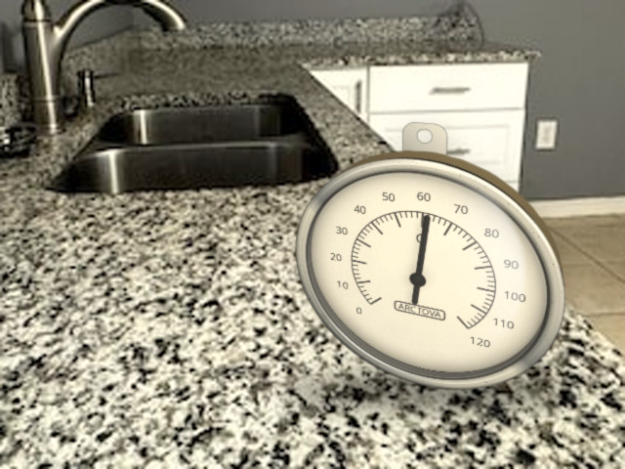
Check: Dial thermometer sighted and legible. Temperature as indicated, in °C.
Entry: 62 °C
